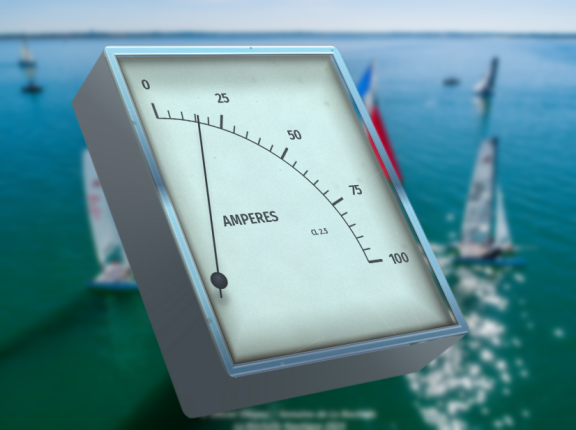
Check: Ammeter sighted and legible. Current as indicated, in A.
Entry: 15 A
